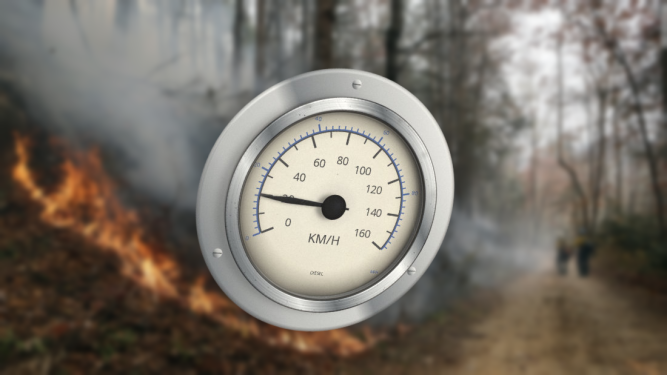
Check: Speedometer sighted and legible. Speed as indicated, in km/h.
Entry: 20 km/h
